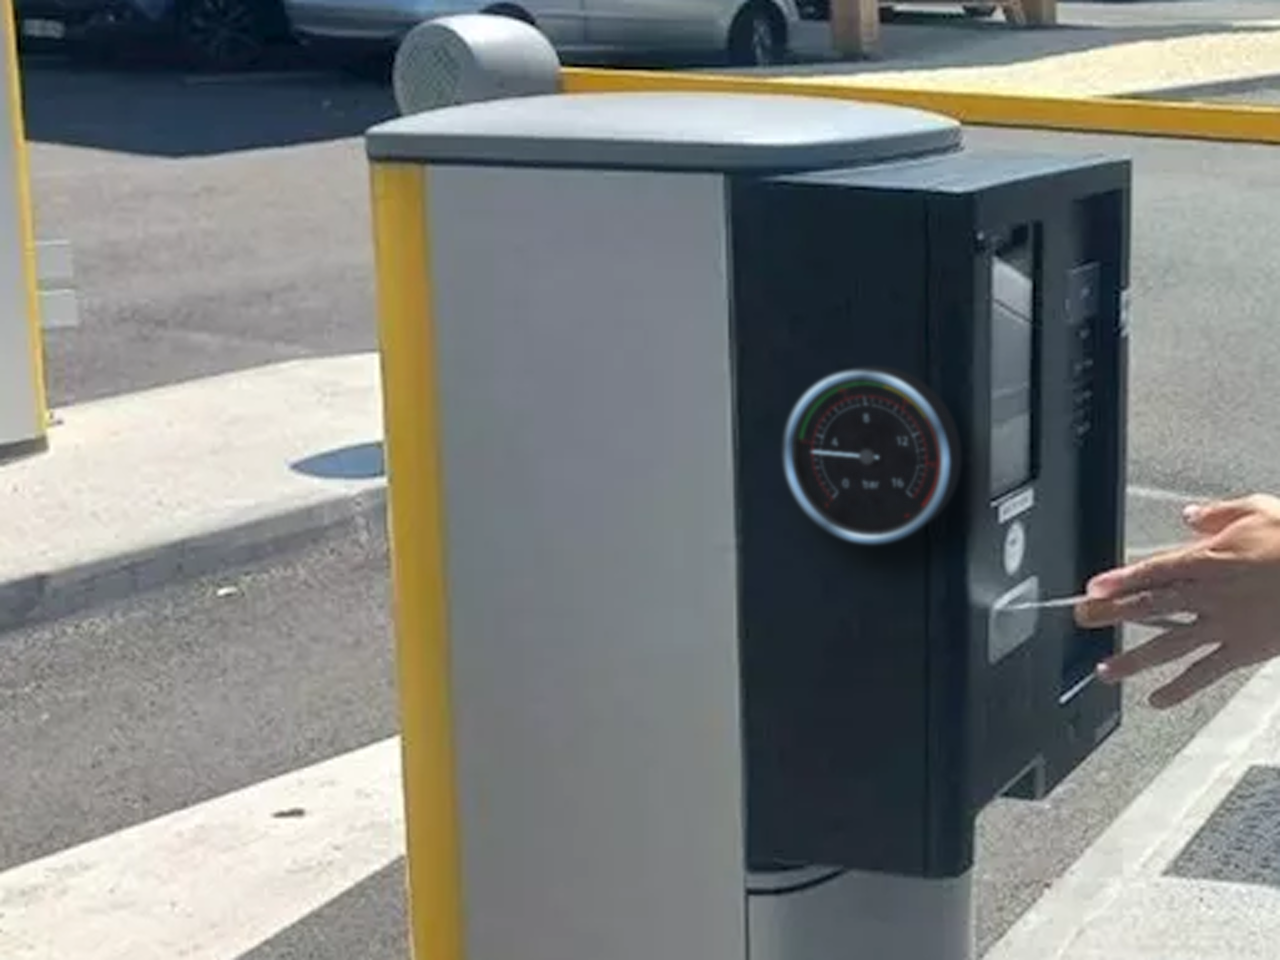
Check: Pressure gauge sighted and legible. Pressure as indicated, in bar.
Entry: 3 bar
